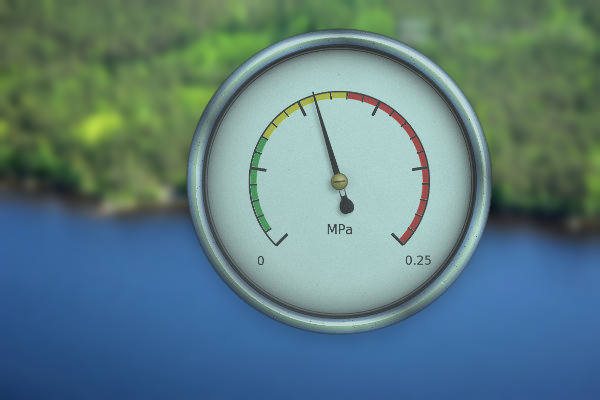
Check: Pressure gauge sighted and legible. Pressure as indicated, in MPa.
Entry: 0.11 MPa
